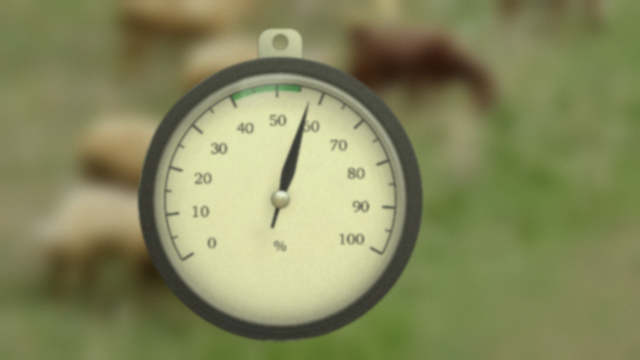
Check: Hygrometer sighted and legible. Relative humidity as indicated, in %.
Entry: 57.5 %
